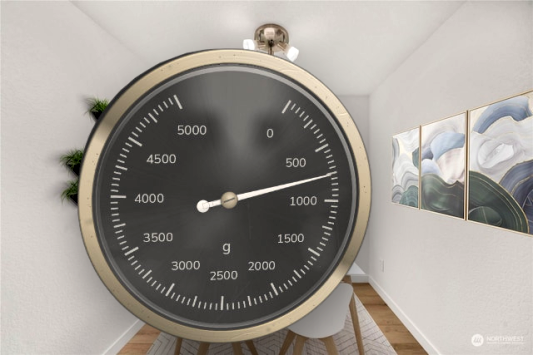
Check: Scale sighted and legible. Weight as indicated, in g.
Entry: 750 g
